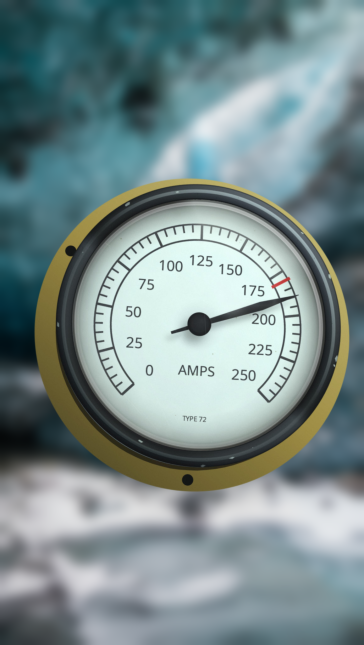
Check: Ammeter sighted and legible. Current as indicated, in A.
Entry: 190 A
